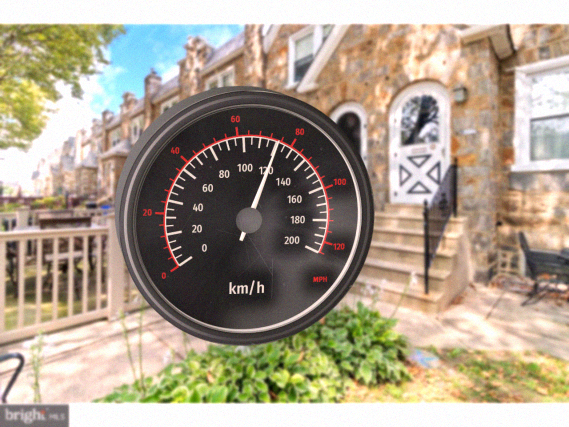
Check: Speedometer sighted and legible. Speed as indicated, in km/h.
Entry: 120 km/h
